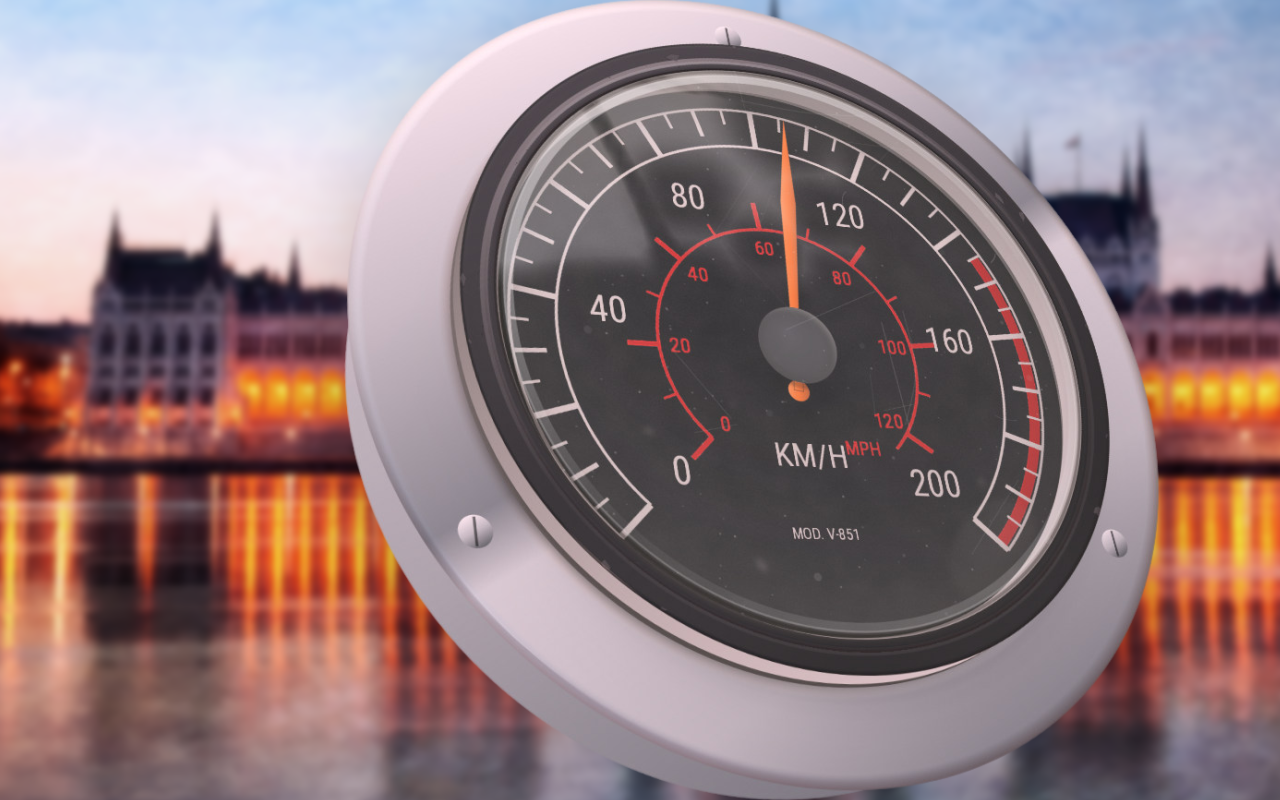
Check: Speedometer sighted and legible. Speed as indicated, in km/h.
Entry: 105 km/h
